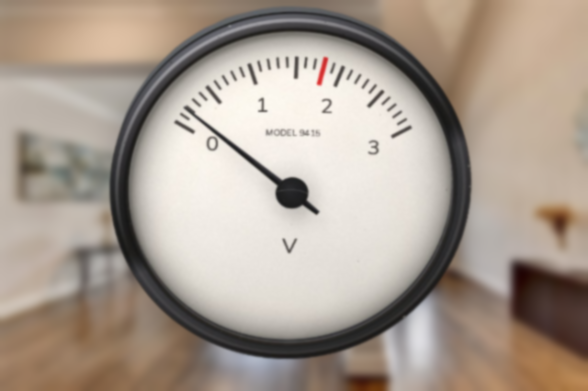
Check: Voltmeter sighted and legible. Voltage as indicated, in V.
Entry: 0.2 V
